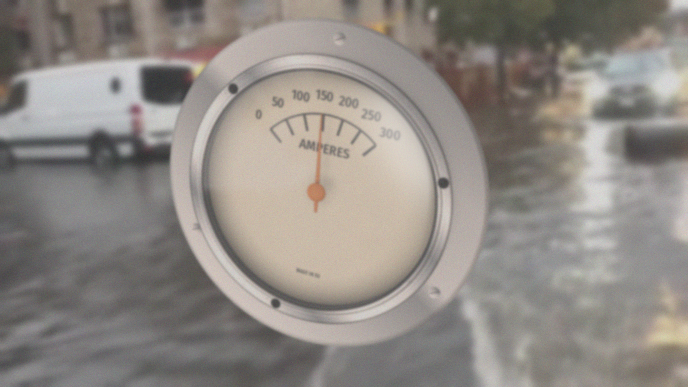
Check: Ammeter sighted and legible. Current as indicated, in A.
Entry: 150 A
